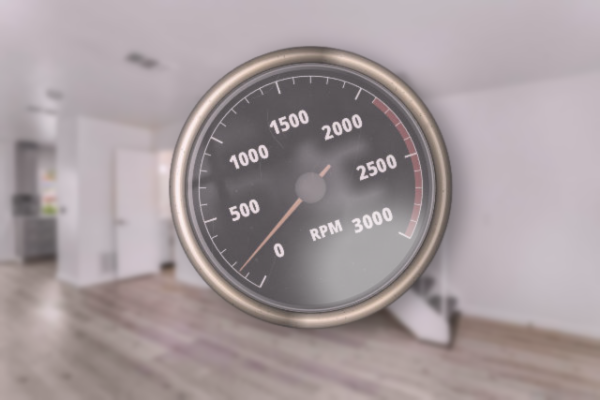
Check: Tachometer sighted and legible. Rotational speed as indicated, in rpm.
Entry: 150 rpm
